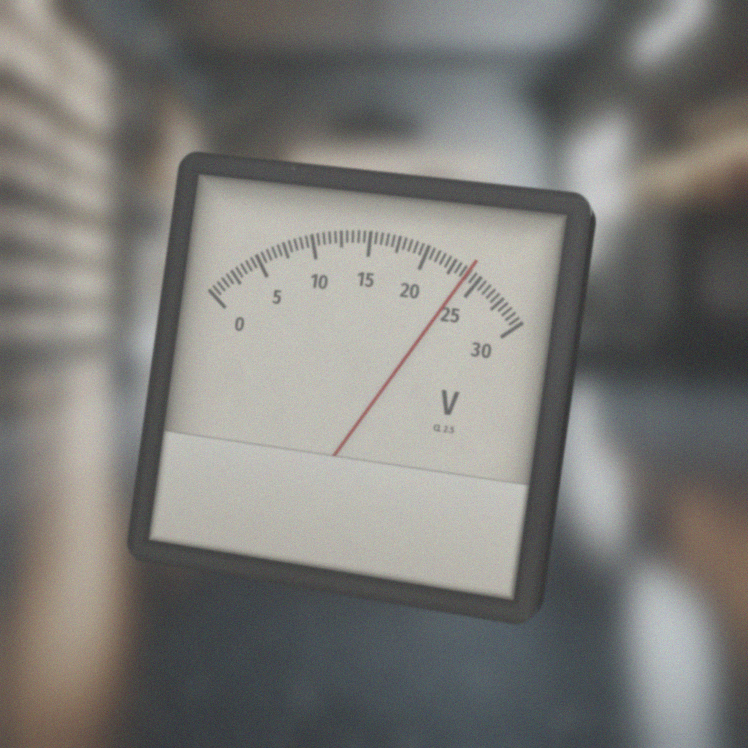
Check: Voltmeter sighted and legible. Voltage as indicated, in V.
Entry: 24 V
